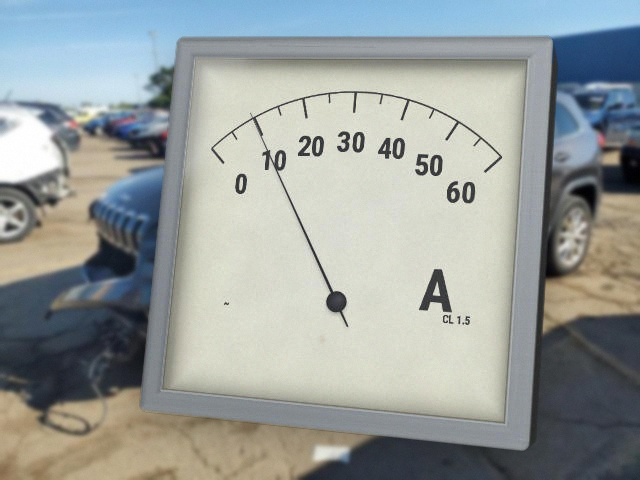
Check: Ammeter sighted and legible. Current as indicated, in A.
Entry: 10 A
